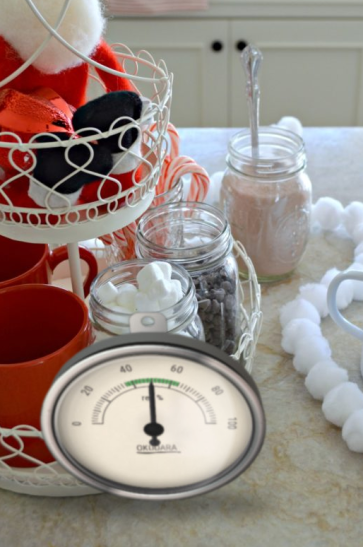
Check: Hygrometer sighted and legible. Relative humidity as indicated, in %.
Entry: 50 %
